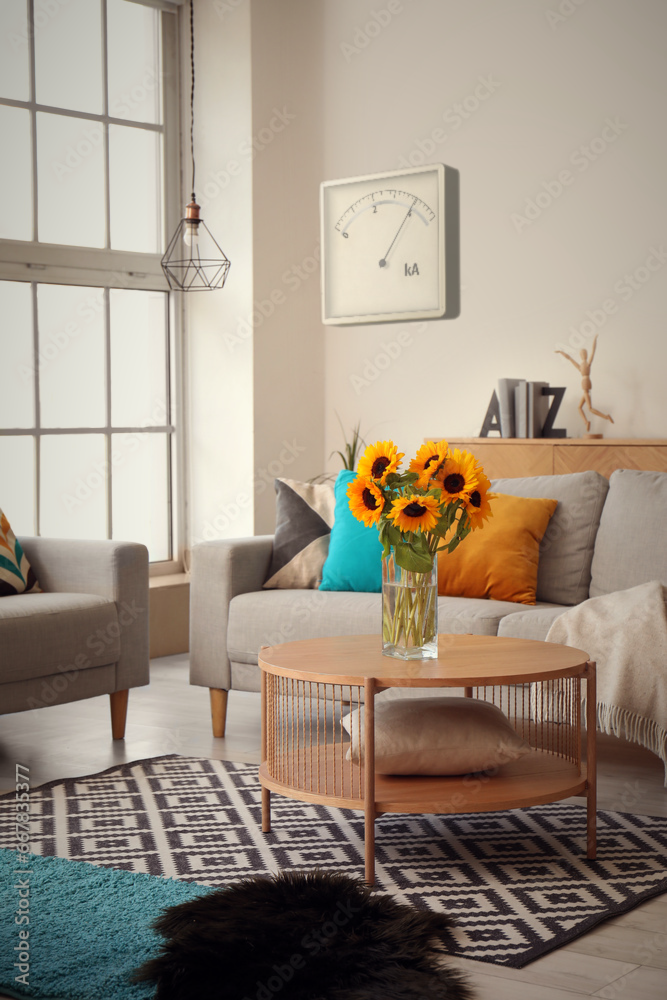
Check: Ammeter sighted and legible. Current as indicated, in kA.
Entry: 4 kA
